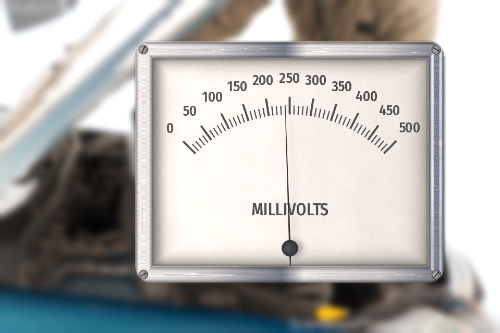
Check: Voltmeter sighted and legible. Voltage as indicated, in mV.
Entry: 240 mV
